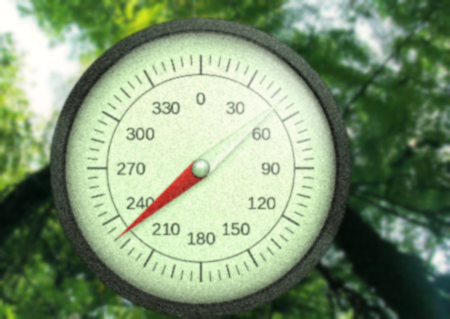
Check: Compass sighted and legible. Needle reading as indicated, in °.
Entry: 230 °
